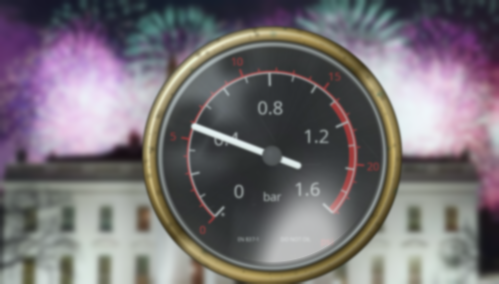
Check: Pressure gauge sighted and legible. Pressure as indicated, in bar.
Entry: 0.4 bar
